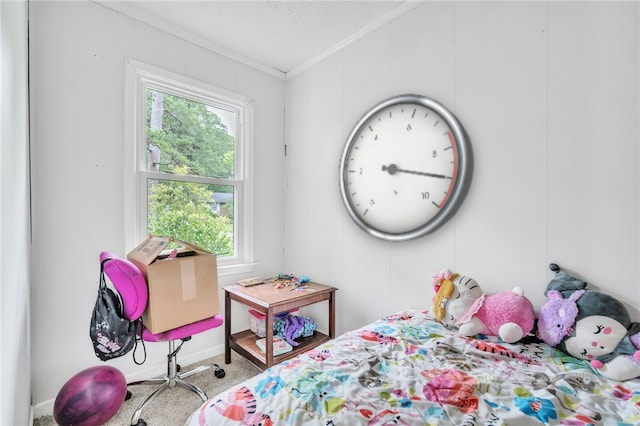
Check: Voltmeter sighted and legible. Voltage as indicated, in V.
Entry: 9 V
